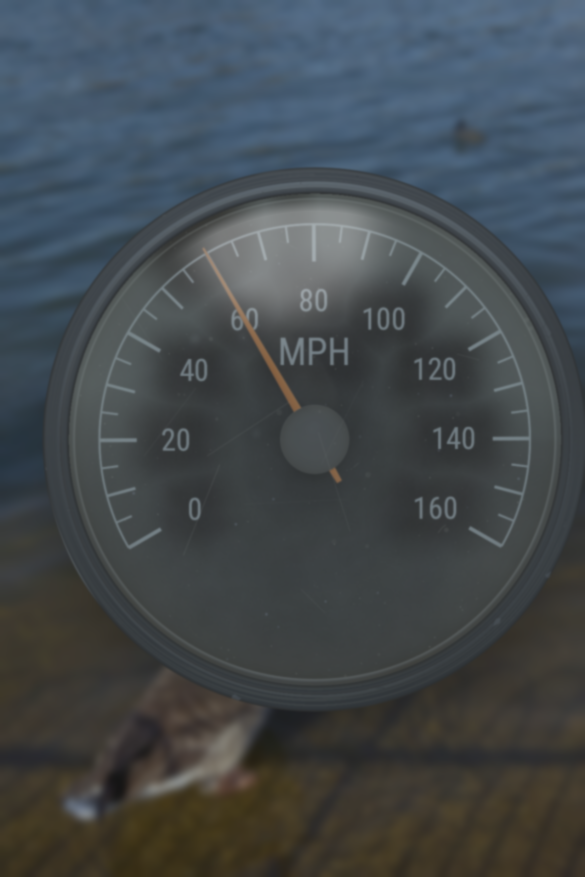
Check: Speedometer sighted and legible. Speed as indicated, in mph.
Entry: 60 mph
